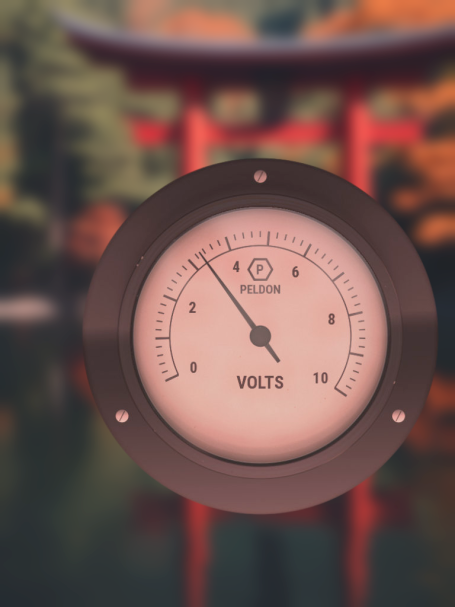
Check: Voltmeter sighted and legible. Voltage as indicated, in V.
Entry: 3.3 V
